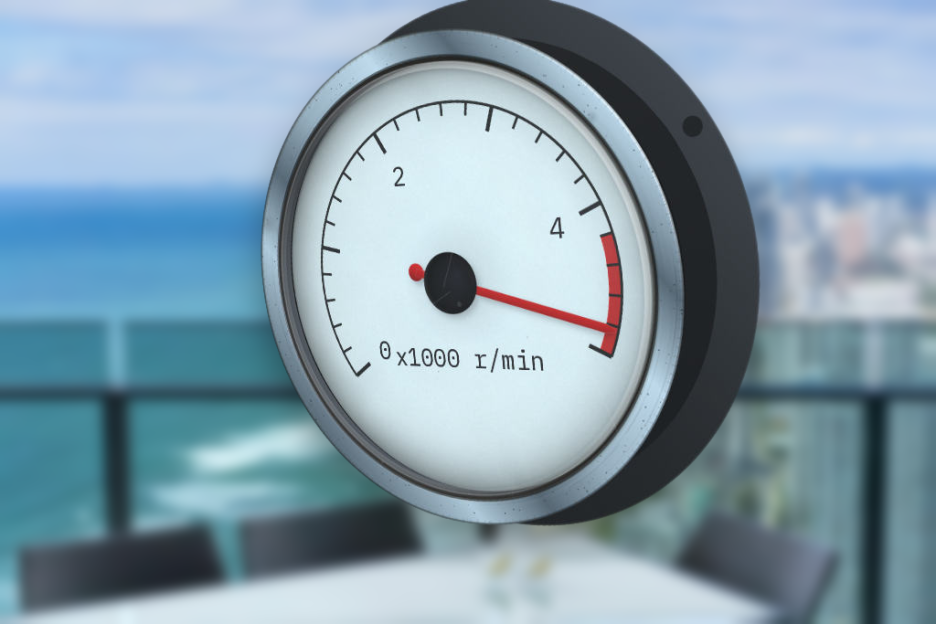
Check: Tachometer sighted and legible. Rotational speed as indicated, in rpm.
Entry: 4800 rpm
